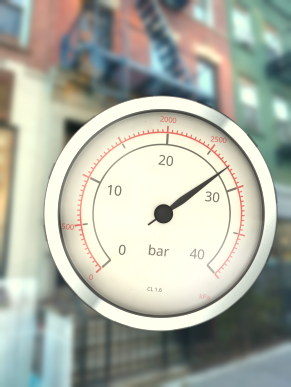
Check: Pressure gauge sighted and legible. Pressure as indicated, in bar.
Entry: 27.5 bar
